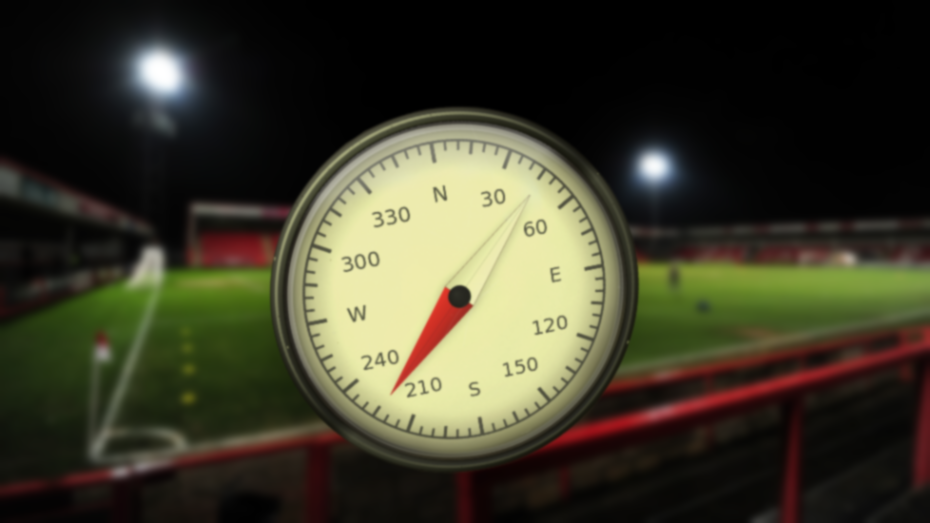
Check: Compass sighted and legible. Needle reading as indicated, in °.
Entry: 225 °
